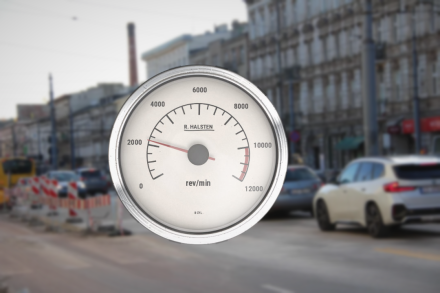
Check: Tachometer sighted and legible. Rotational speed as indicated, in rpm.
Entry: 2250 rpm
